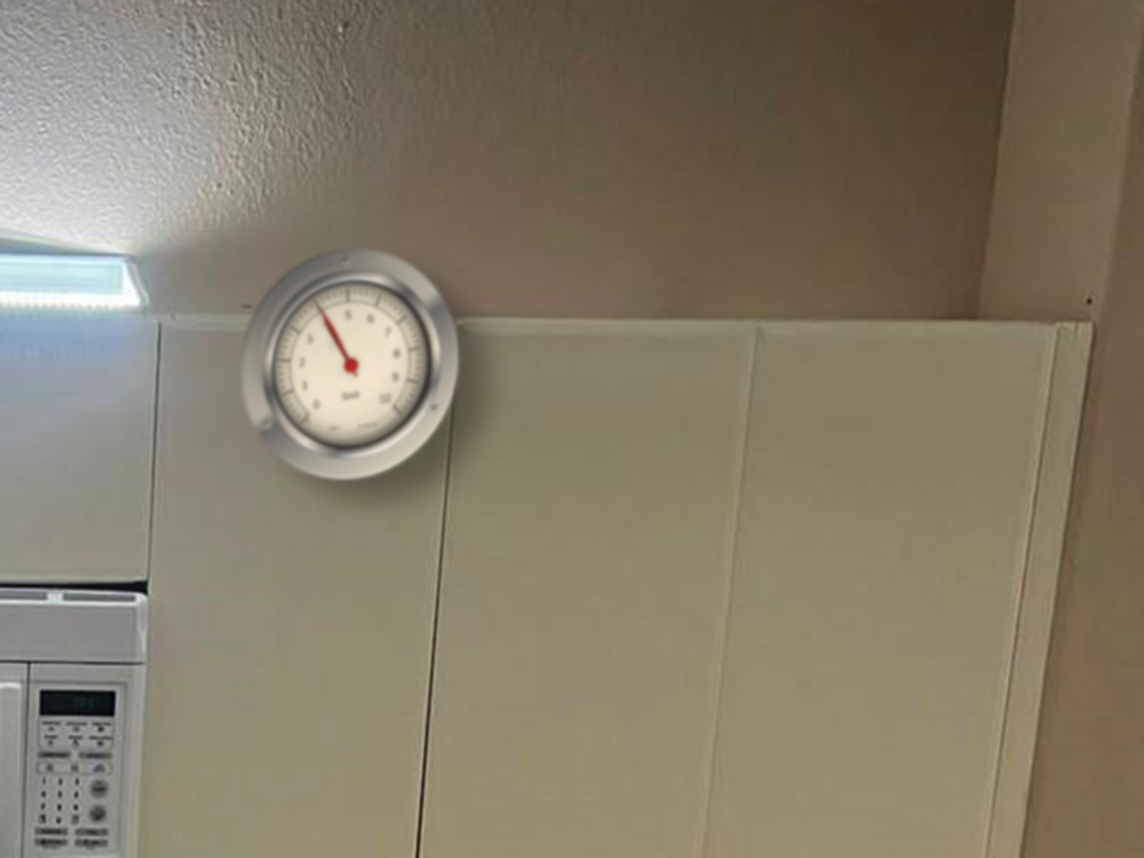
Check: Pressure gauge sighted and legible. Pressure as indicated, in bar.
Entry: 4 bar
